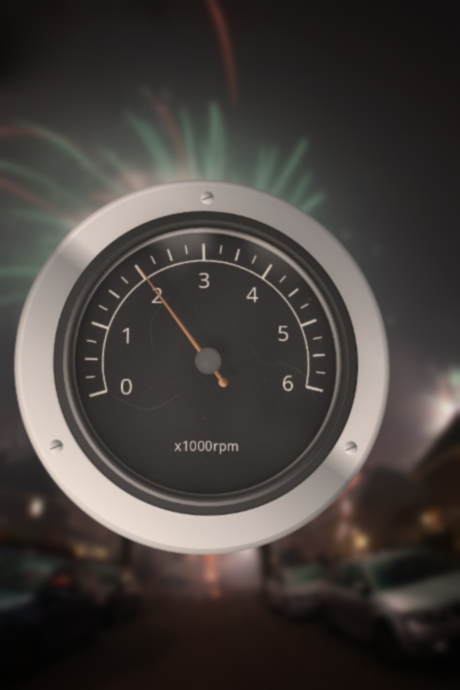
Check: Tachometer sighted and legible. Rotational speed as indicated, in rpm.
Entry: 2000 rpm
